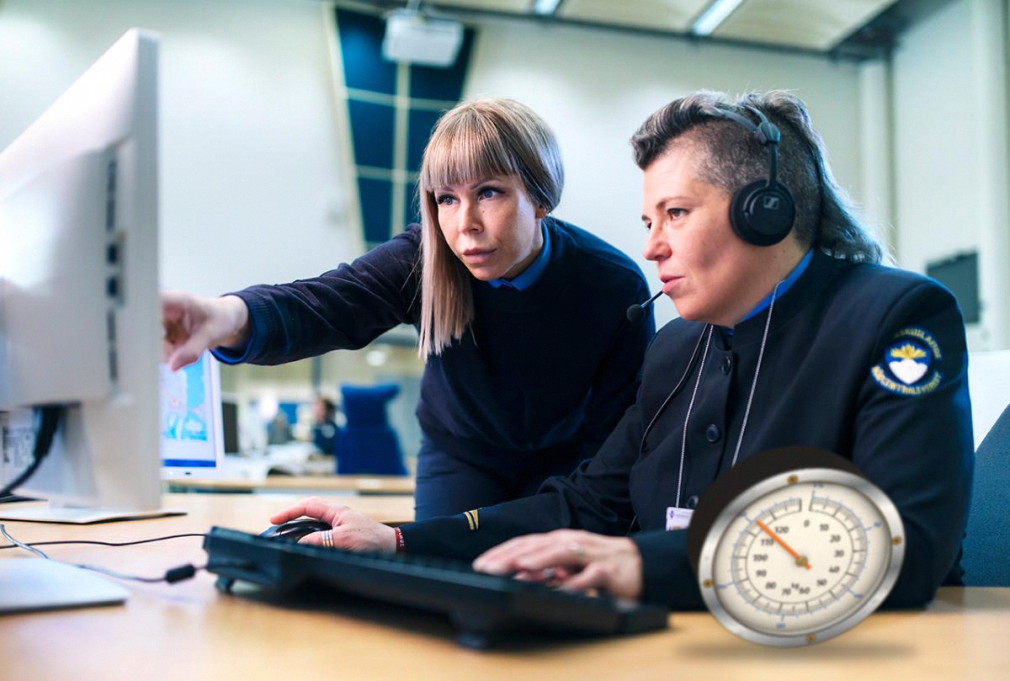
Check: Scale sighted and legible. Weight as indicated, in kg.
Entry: 115 kg
